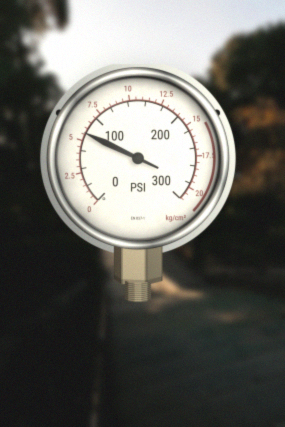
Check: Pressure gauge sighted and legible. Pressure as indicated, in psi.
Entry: 80 psi
